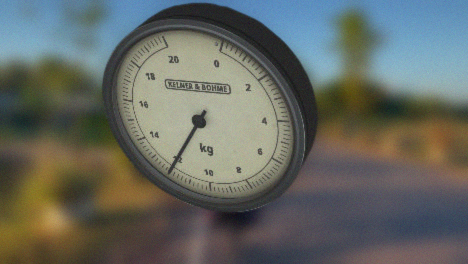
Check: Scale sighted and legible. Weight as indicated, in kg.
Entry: 12 kg
